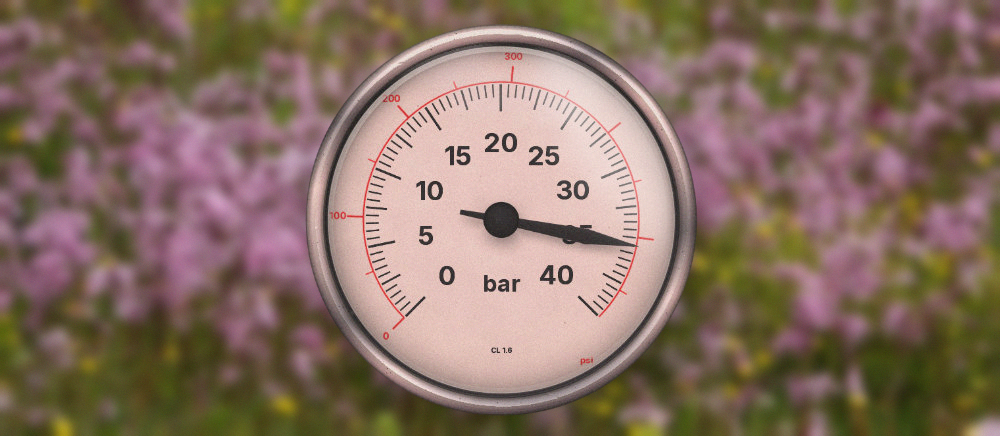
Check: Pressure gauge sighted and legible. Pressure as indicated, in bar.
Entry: 35 bar
